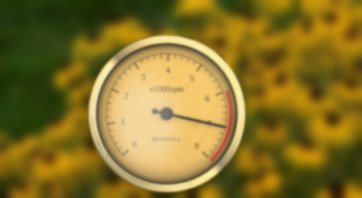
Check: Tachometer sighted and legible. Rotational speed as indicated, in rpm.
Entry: 7000 rpm
